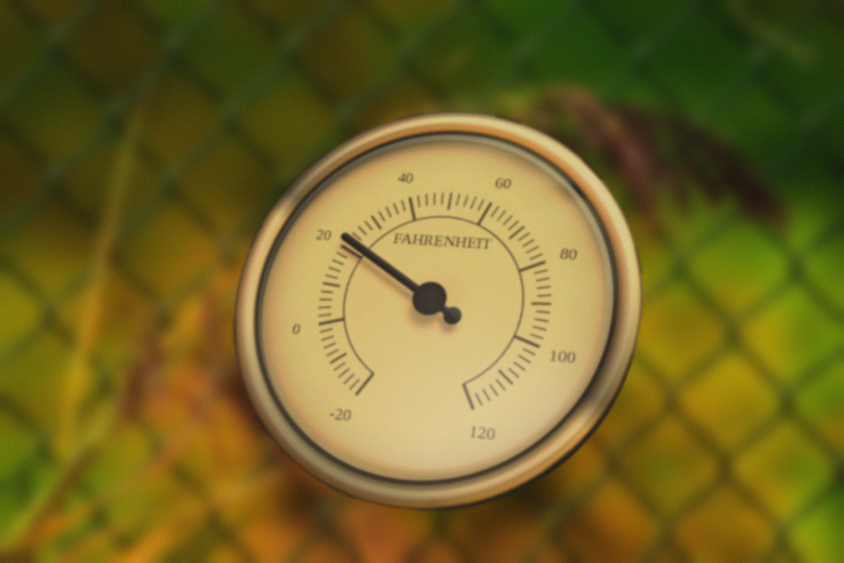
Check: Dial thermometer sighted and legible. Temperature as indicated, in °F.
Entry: 22 °F
